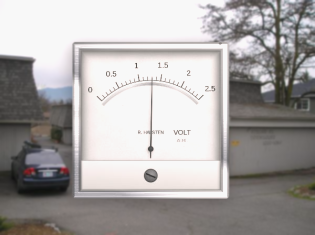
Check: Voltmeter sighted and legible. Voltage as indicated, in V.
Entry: 1.3 V
